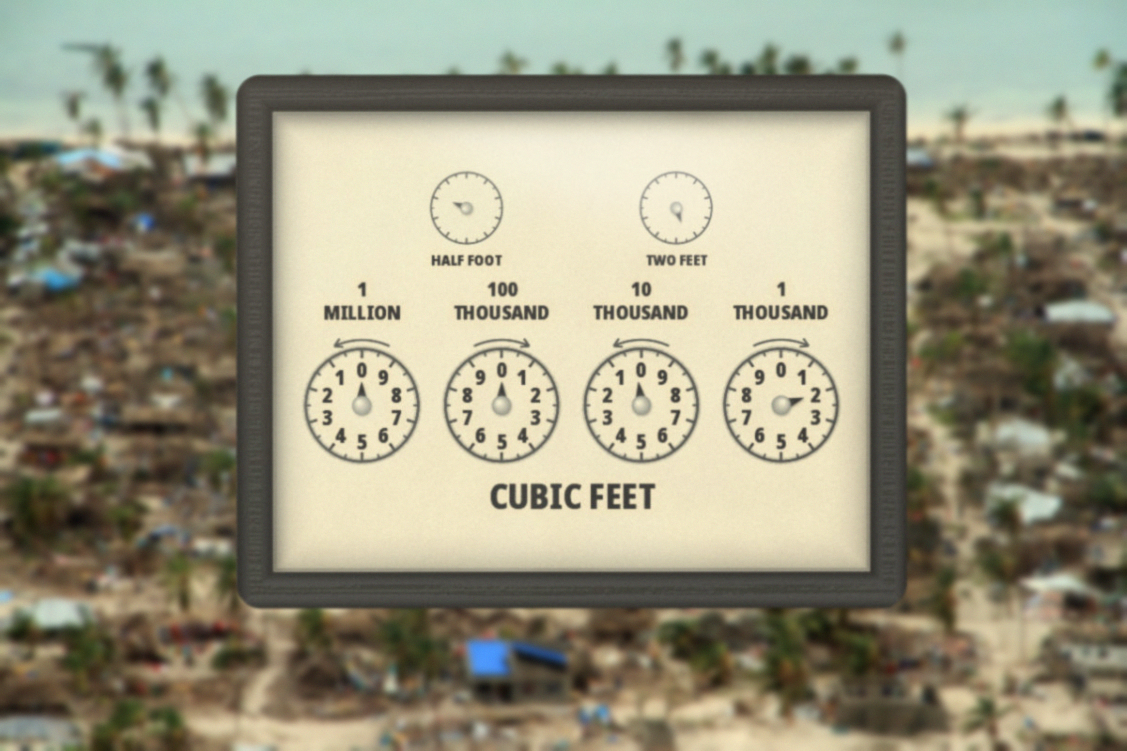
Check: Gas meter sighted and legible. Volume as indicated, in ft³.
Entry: 200 ft³
